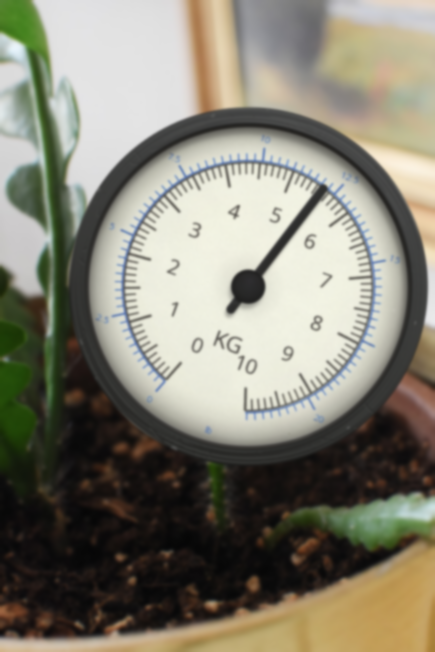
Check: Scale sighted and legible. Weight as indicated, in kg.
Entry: 5.5 kg
